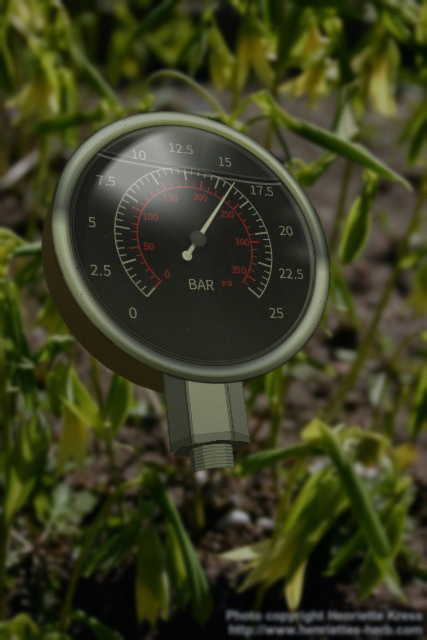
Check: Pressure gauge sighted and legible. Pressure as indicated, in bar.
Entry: 16 bar
